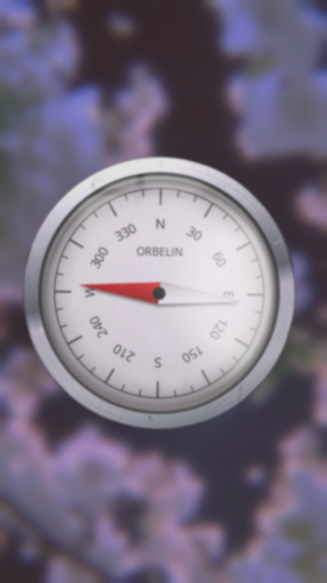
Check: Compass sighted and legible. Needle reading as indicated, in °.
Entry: 275 °
